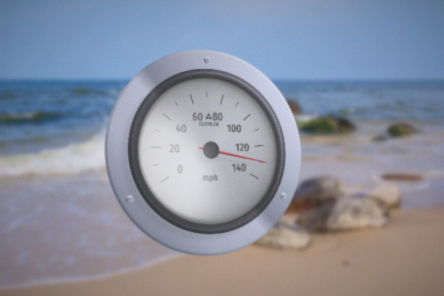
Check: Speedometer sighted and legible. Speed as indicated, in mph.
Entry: 130 mph
